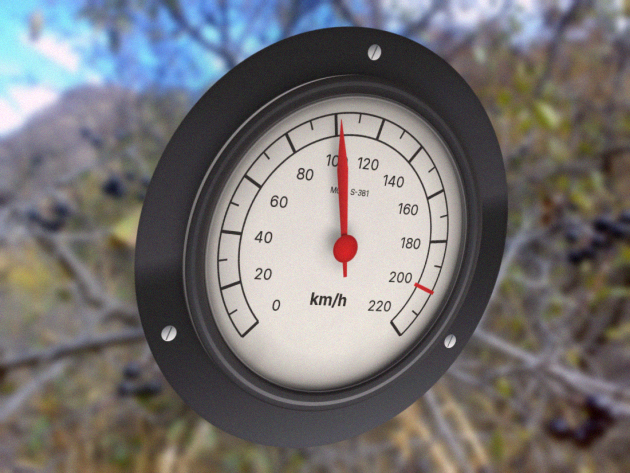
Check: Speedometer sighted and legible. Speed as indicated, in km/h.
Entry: 100 km/h
